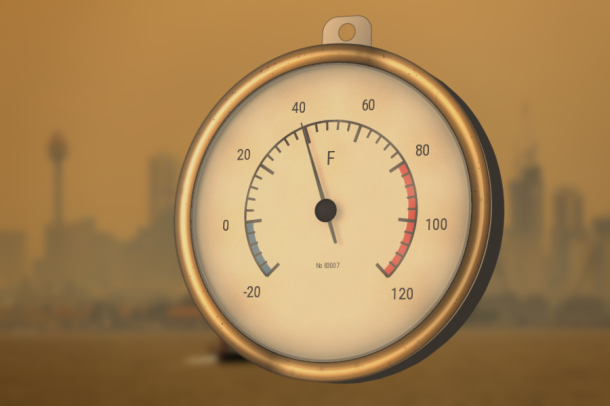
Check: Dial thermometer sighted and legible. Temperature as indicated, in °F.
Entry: 40 °F
